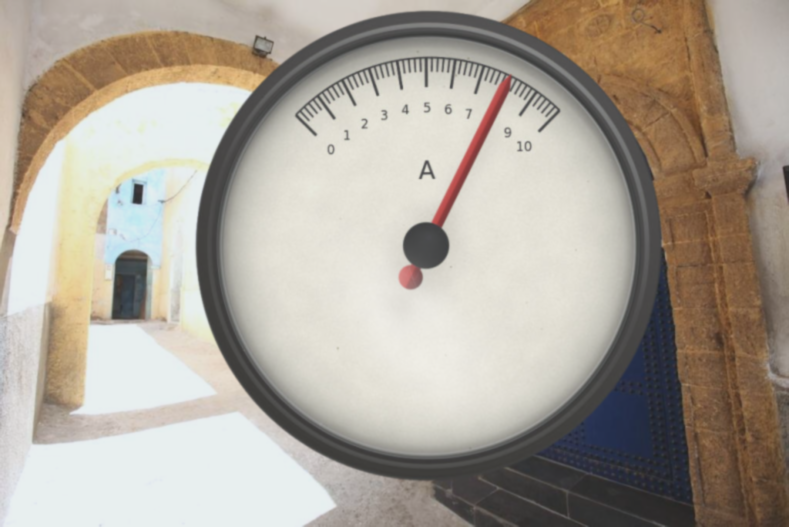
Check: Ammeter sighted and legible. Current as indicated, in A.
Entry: 8 A
